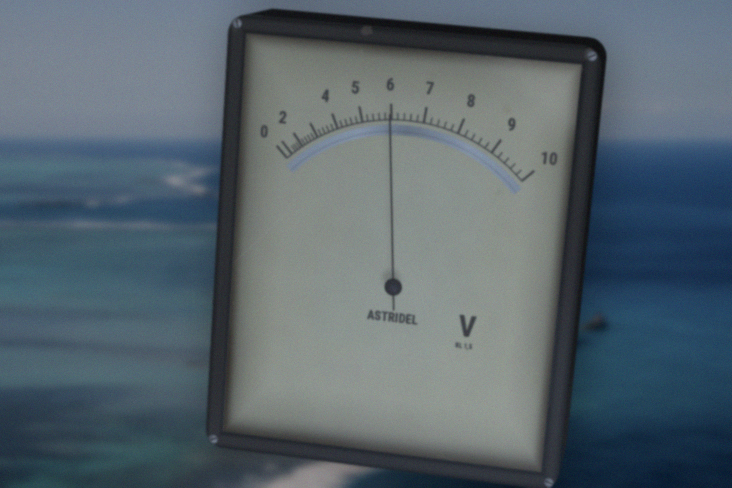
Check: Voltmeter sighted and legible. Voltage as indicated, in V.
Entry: 6 V
